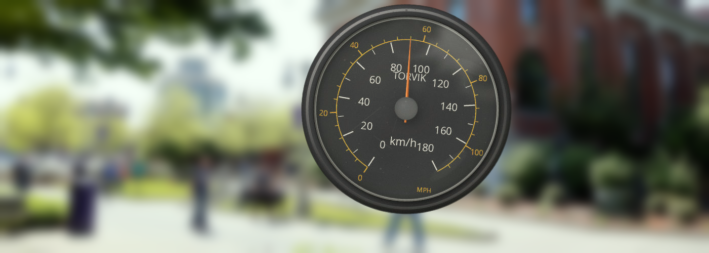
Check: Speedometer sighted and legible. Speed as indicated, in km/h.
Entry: 90 km/h
